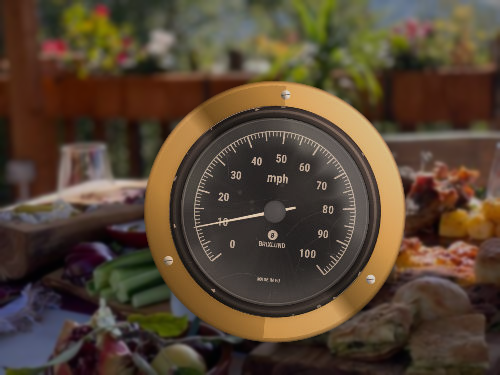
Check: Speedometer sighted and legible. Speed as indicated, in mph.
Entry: 10 mph
